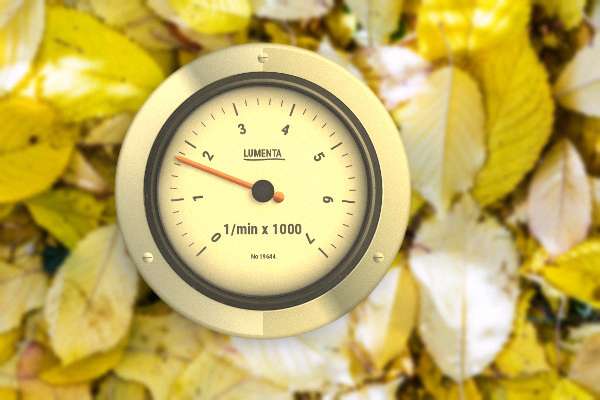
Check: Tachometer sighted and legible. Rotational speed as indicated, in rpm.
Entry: 1700 rpm
